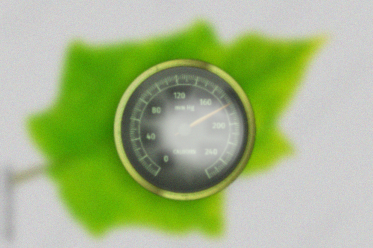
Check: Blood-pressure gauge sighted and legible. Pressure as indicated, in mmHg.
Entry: 180 mmHg
